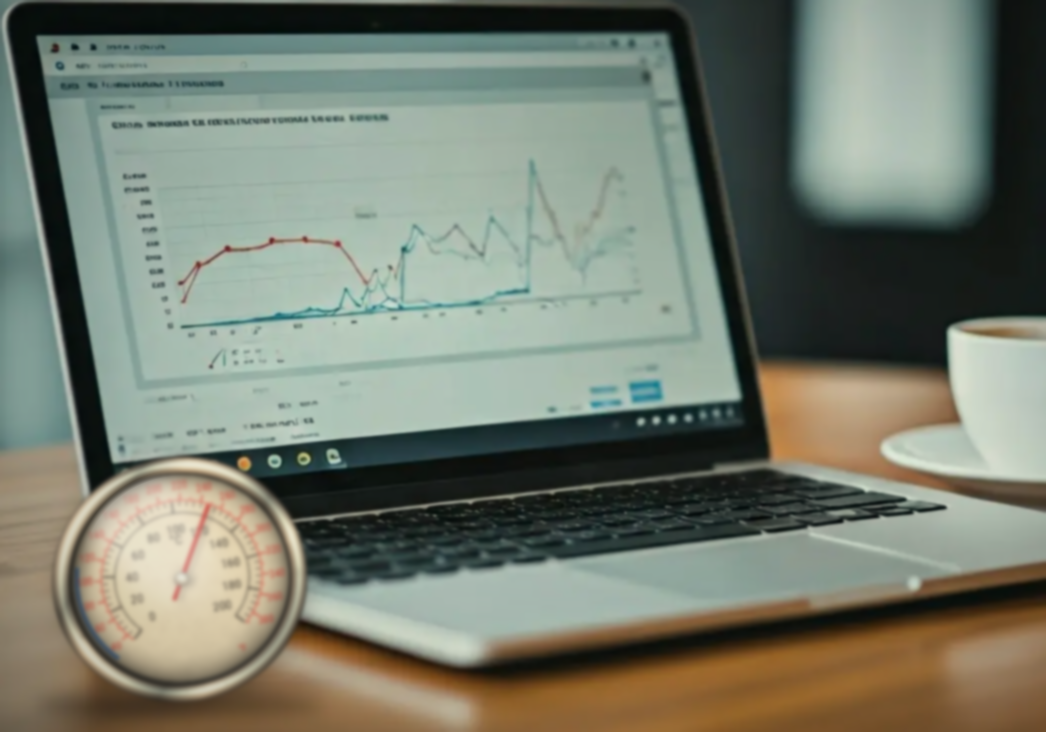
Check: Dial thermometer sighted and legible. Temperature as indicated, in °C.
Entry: 120 °C
